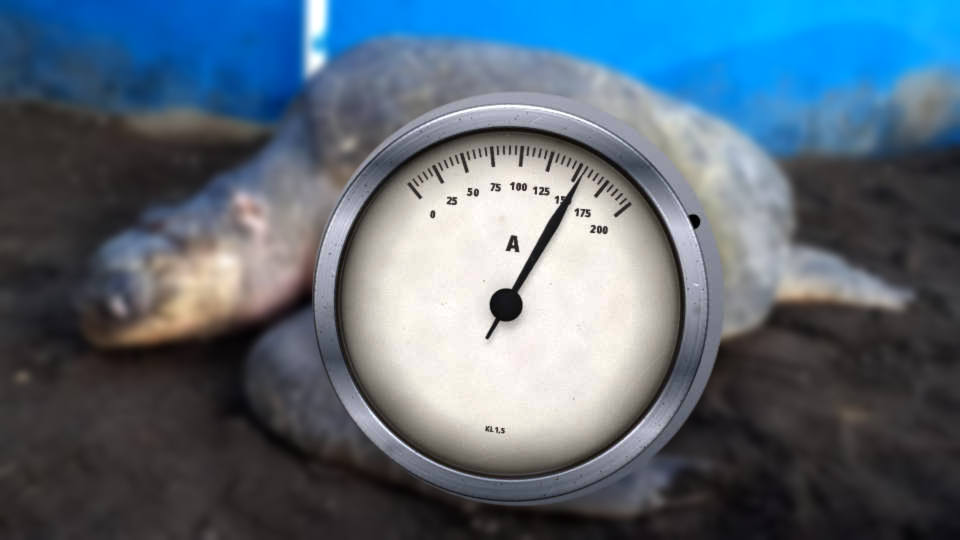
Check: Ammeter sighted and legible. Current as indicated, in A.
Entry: 155 A
